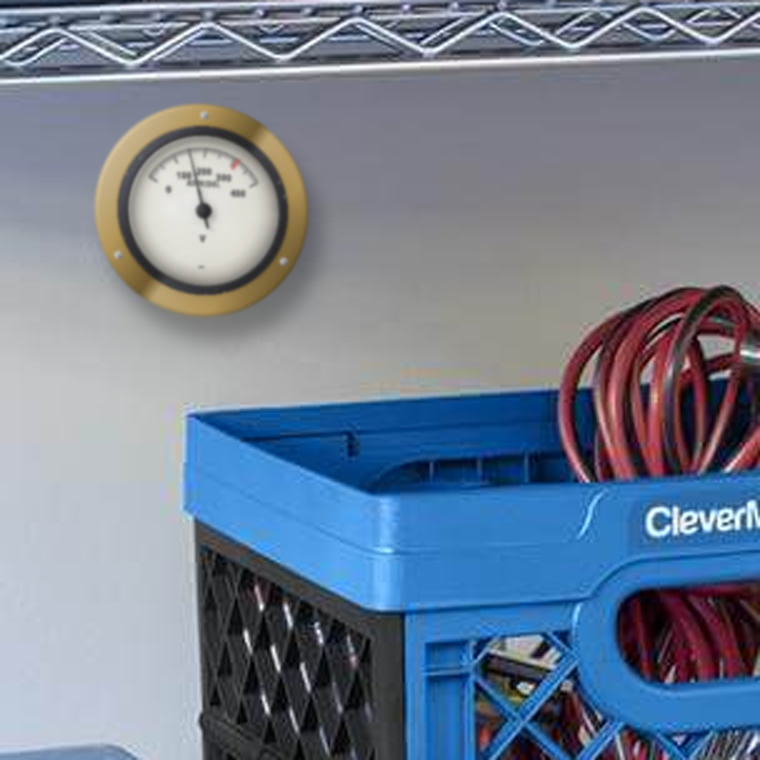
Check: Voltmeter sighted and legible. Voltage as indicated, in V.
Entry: 150 V
